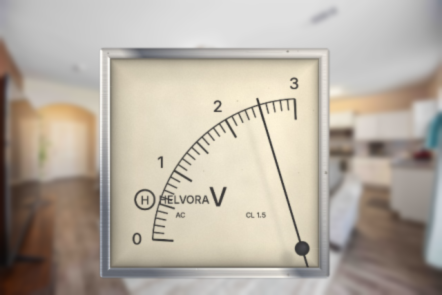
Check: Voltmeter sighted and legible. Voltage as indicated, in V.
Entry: 2.5 V
